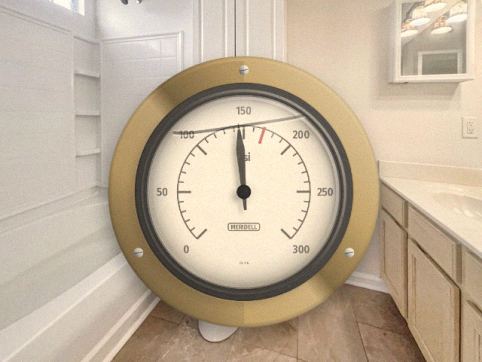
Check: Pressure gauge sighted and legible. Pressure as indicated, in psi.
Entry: 145 psi
